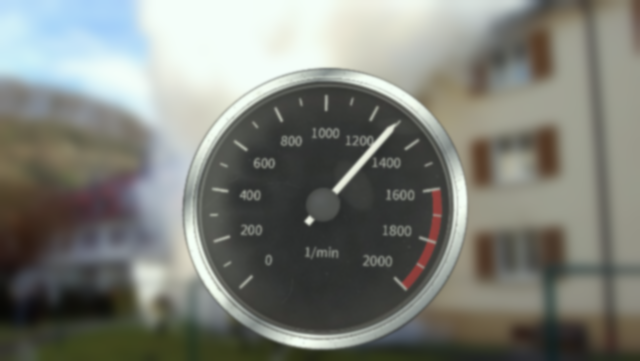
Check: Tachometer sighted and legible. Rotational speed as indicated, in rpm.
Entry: 1300 rpm
